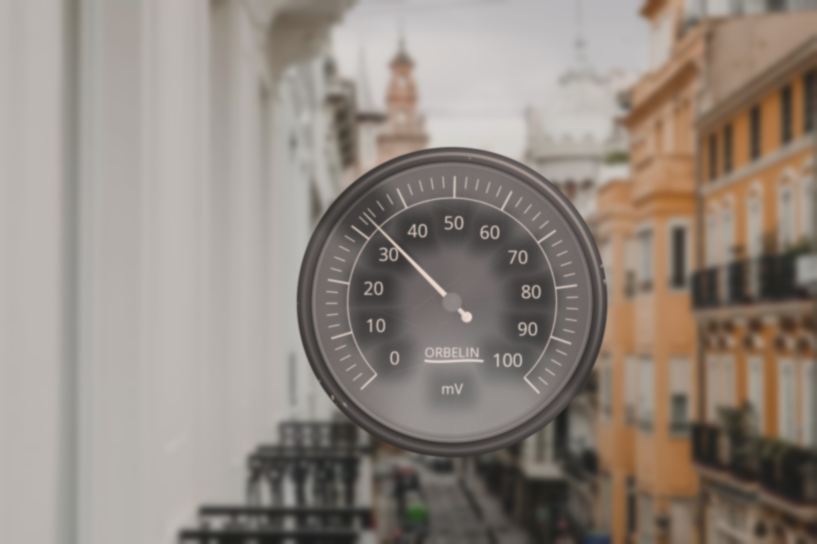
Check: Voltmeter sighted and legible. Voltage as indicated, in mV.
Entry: 33 mV
